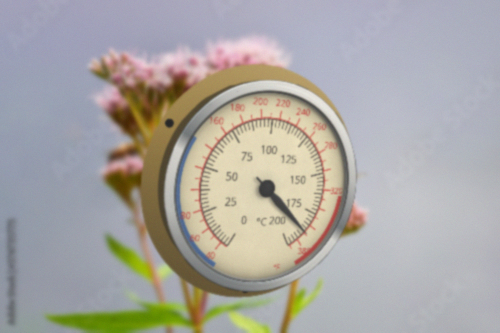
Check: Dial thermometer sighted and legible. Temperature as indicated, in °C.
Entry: 187.5 °C
